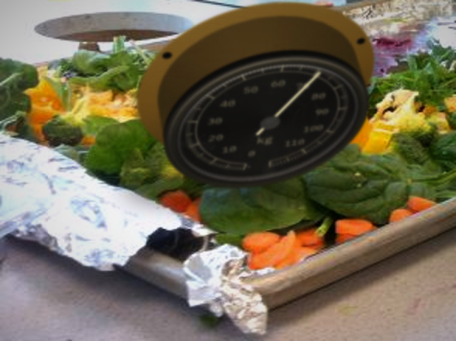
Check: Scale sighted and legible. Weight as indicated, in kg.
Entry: 70 kg
